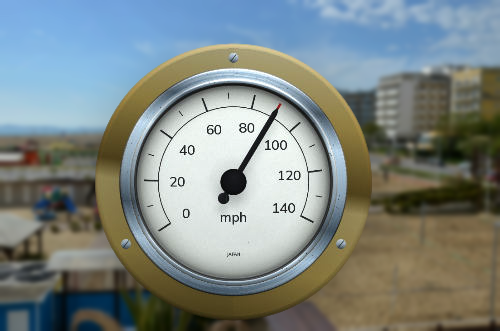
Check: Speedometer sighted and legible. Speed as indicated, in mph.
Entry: 90 mph
